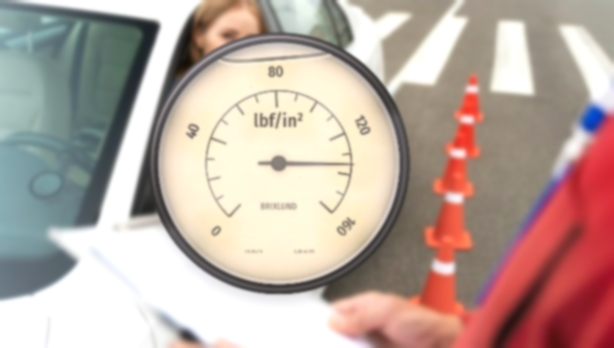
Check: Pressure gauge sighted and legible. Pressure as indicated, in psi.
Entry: 135 psi
